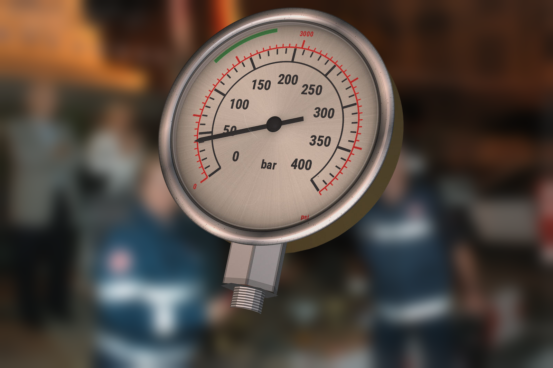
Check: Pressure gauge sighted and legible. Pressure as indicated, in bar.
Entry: 40 bar
